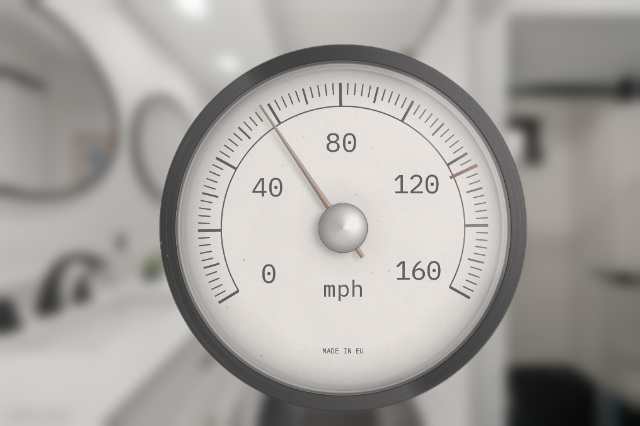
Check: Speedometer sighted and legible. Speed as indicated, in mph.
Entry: 58 mph
